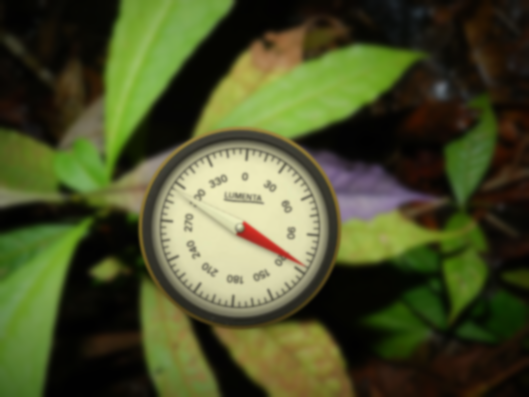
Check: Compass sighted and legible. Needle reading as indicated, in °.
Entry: 115 °
